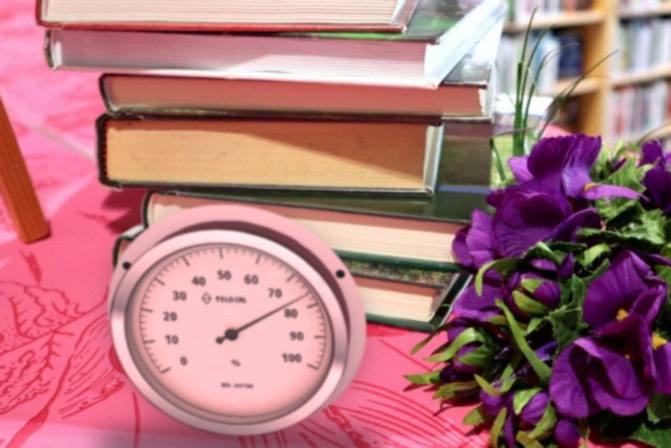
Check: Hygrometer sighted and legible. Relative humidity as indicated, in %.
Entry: 76 %
